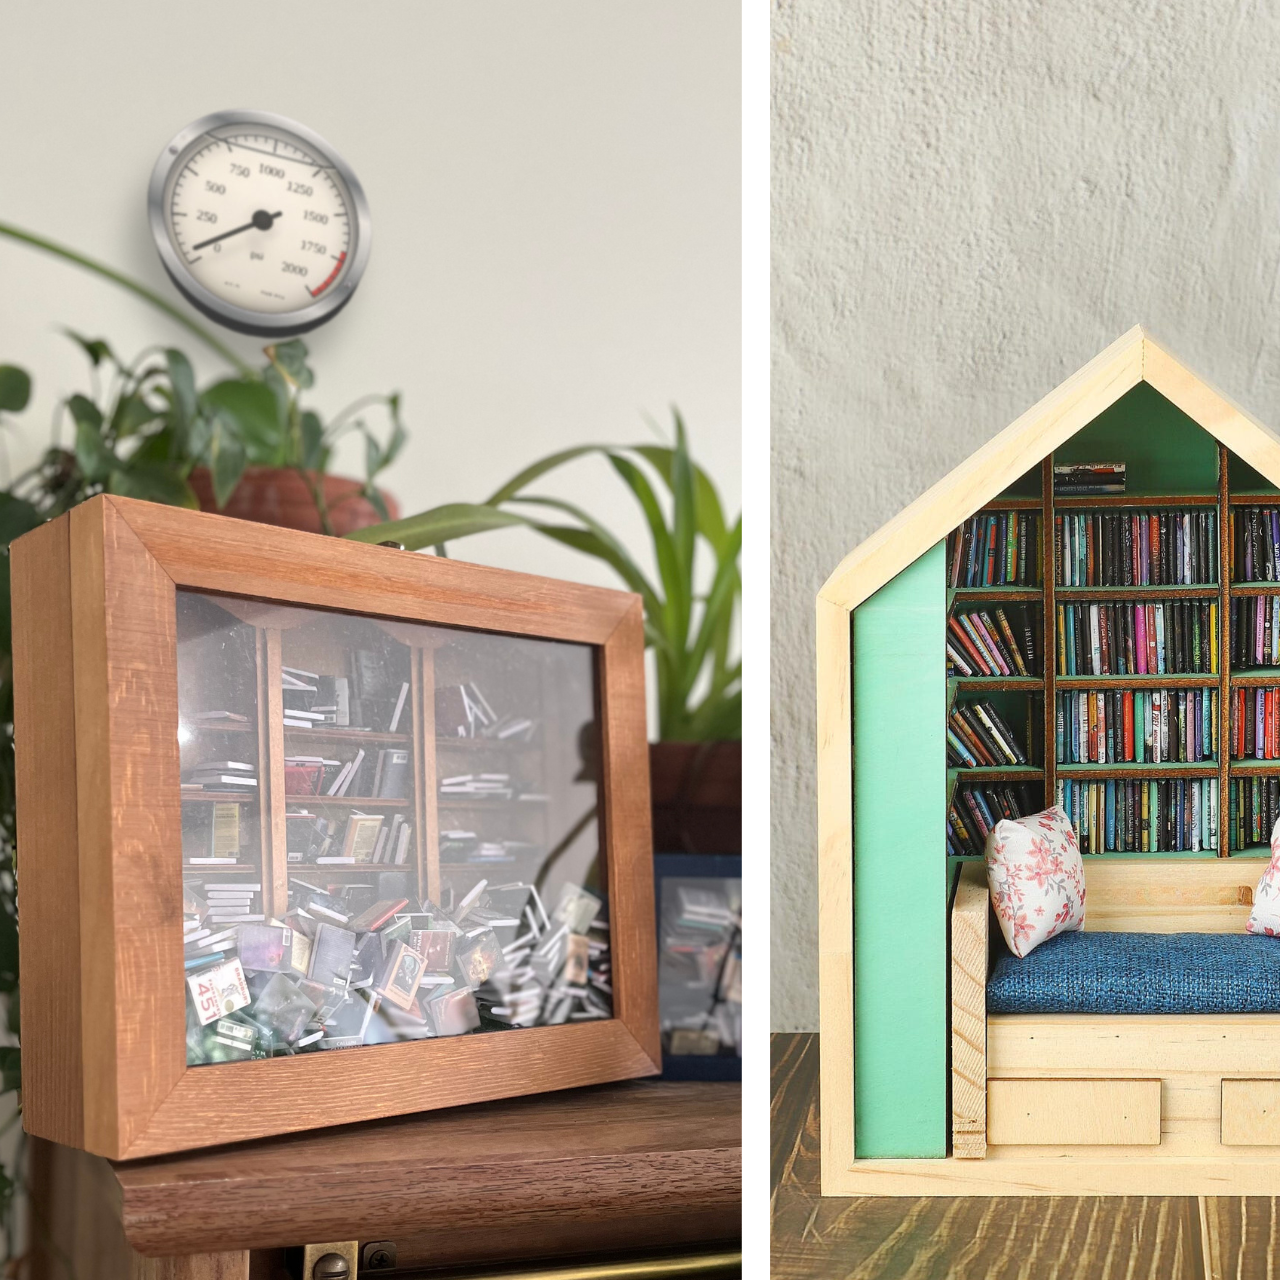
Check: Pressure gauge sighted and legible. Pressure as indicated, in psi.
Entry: 50 psi
